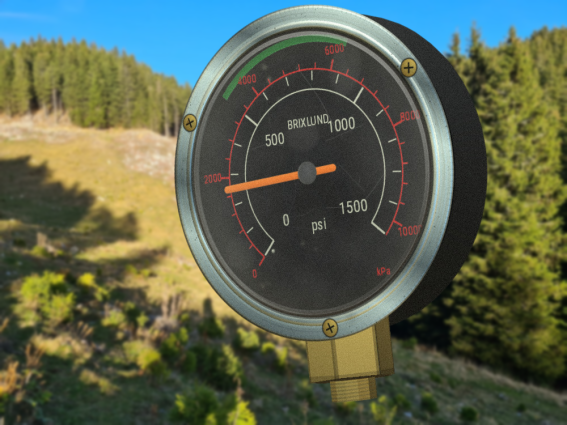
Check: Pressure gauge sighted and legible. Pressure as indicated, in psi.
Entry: 250 psi
